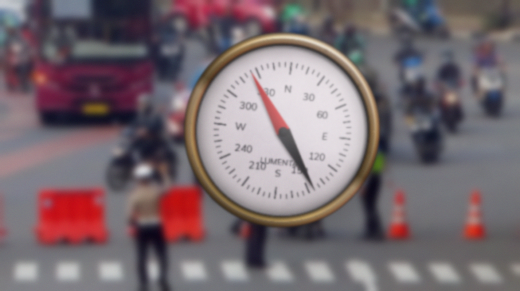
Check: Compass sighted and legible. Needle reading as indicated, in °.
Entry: 325 °
